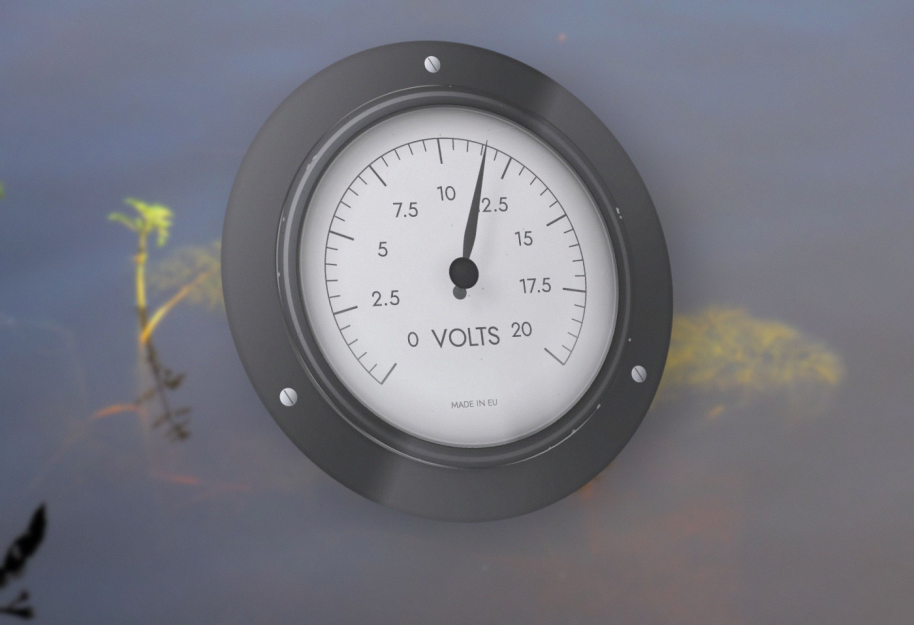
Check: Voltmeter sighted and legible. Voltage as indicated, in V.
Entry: 11.5 V
